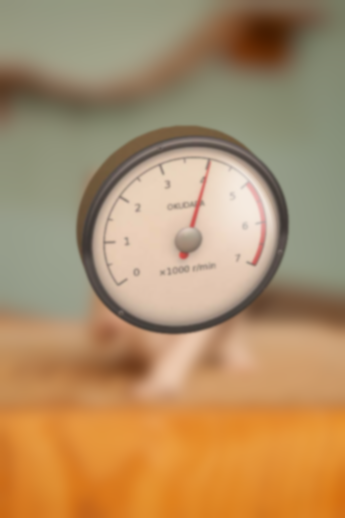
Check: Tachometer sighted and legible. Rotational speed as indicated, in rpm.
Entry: 4000 rpm
